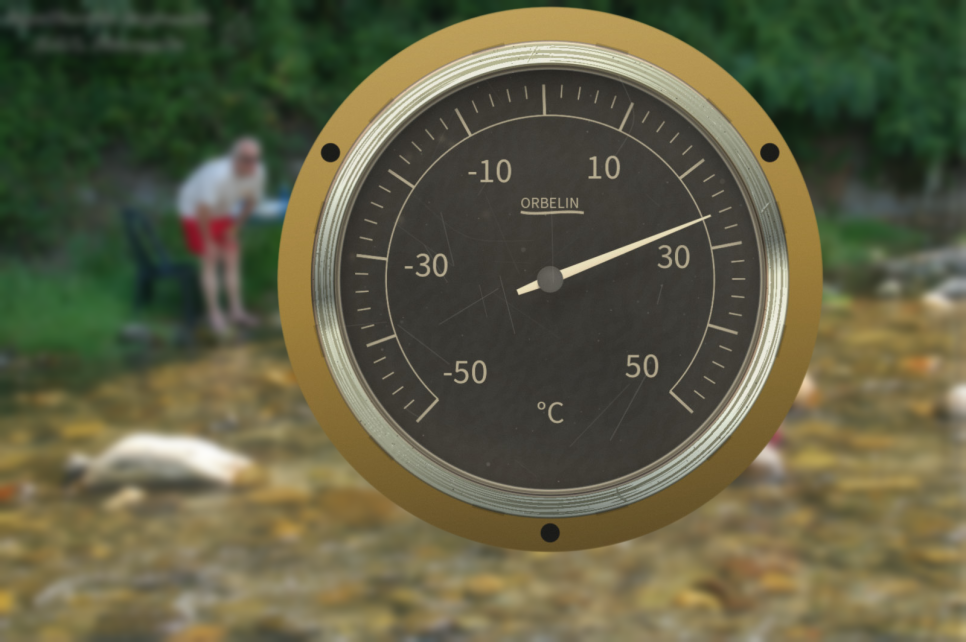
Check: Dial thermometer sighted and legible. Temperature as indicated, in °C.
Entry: 26 °C
